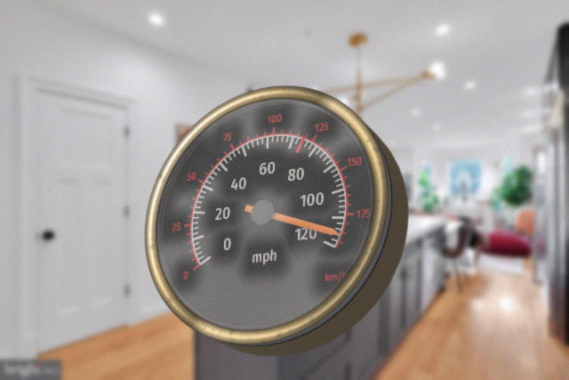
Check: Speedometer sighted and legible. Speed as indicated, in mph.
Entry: 116 mph
